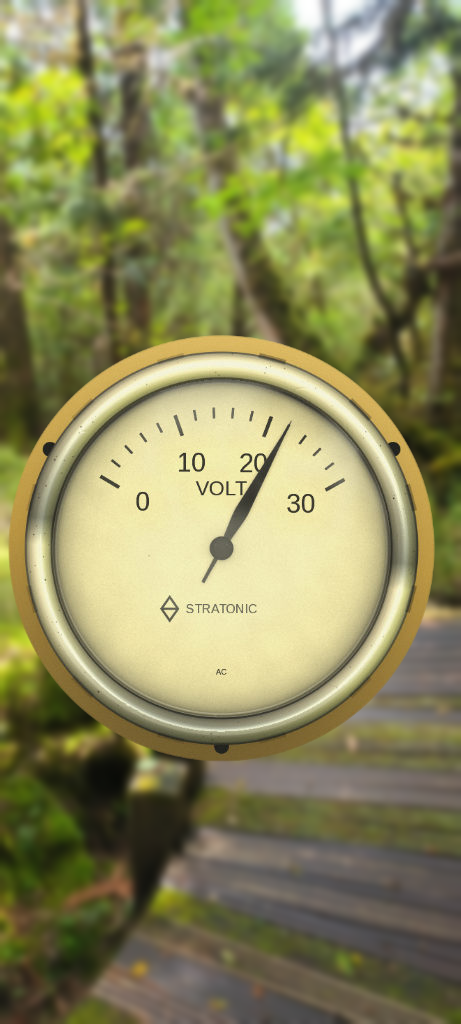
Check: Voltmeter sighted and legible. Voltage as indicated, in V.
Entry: 22 V
